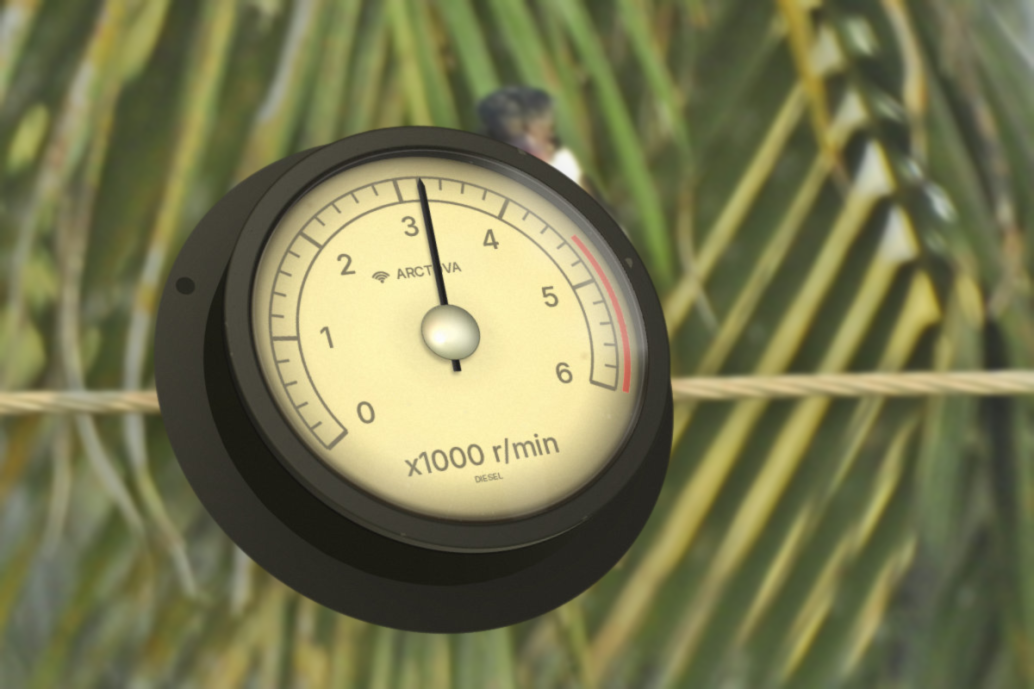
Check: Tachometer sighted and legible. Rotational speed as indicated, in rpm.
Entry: 3200 rpm
